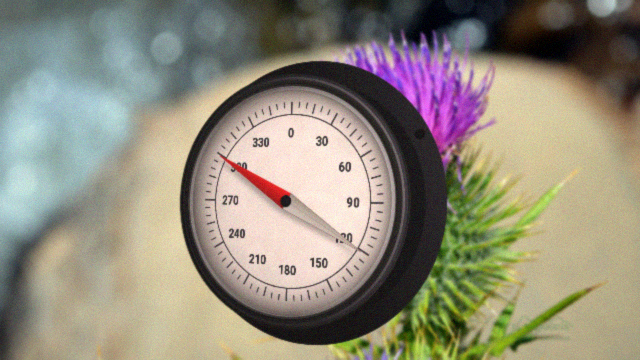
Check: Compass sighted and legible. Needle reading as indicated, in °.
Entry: 300 °
